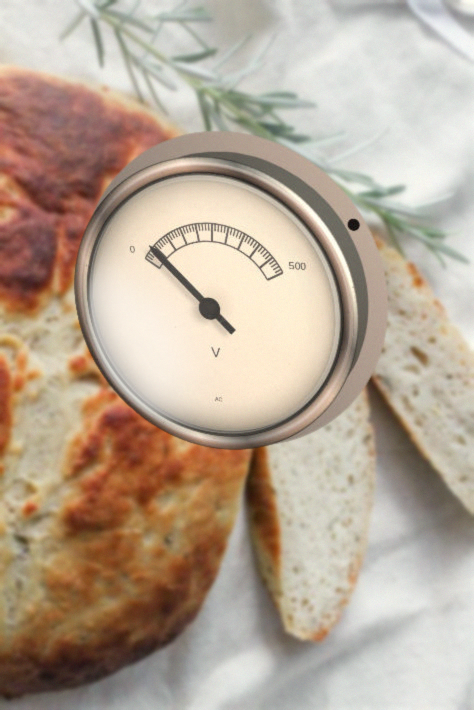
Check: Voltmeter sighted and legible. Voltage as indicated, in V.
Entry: 50 V
